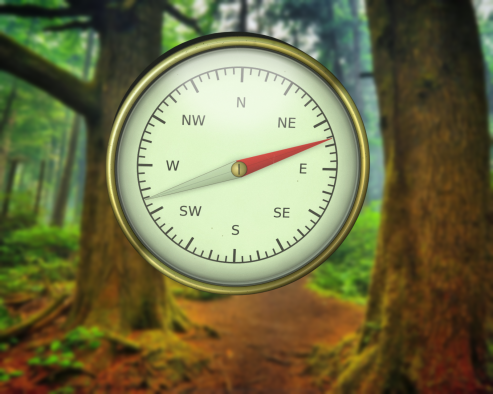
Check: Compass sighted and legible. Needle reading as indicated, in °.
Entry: 70 °
